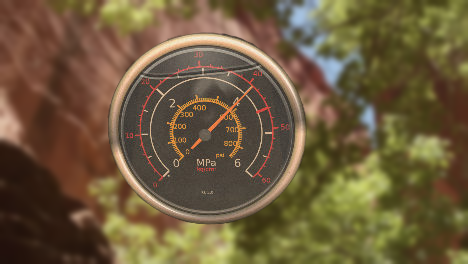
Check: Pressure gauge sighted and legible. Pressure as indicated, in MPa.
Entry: 4 MPa
